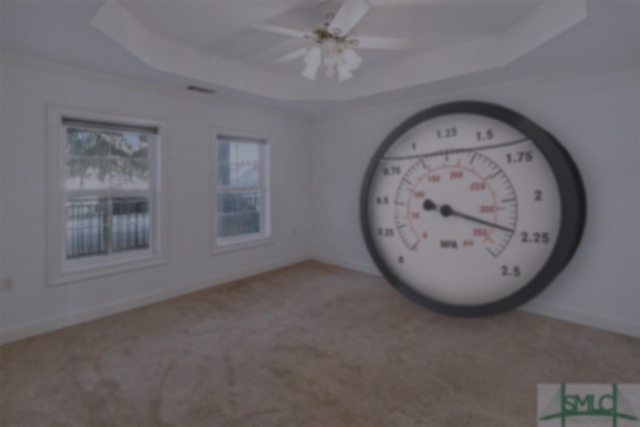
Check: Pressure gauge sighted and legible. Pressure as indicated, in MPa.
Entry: 2.25 MPa
